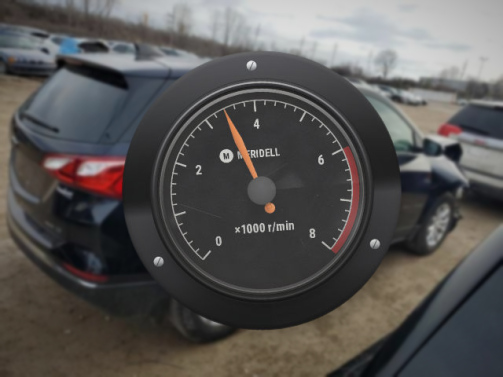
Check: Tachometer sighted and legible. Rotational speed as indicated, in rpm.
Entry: 3400 rpm
